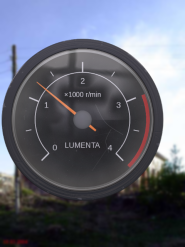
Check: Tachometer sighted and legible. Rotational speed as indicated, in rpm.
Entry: 1250 rpm
